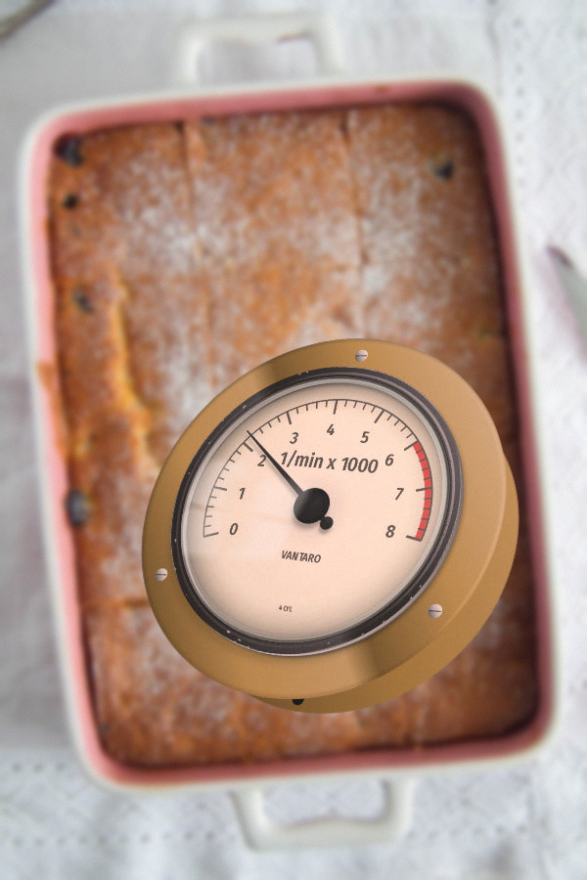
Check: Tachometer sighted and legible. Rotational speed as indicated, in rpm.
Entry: 2200 rpm
